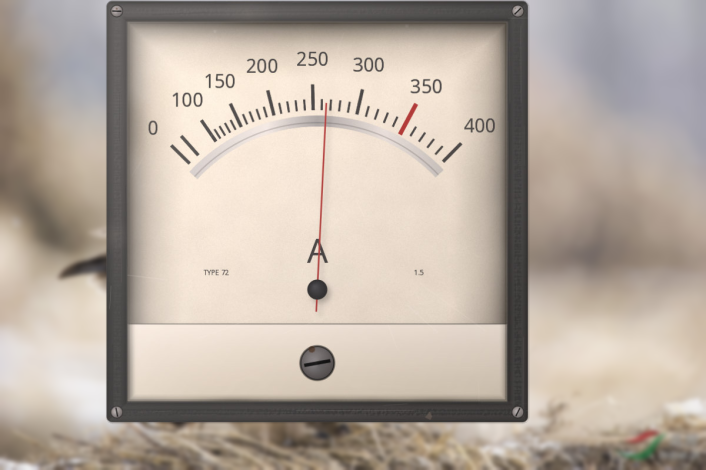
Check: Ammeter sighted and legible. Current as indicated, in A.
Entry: 265 A
